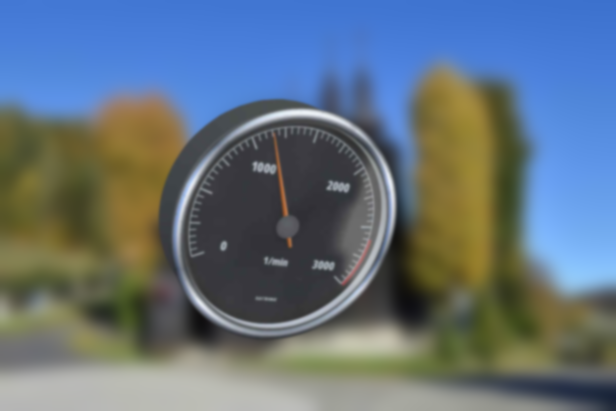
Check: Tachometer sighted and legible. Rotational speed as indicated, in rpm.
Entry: 1150 rpm
